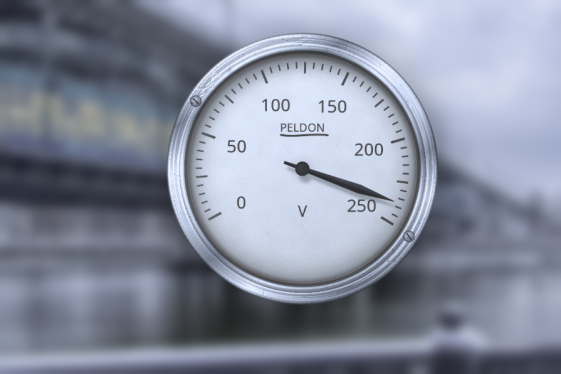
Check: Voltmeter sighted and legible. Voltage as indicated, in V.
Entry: 237.5 V
